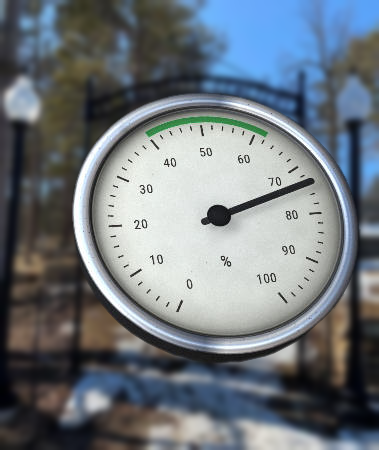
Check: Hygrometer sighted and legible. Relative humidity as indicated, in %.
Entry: 74 %
